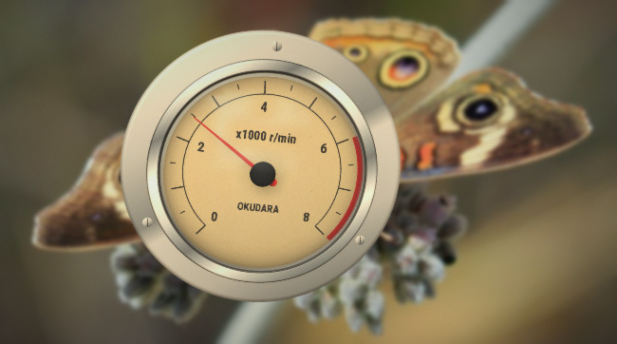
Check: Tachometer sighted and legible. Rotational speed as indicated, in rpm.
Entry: 2500 rpm
